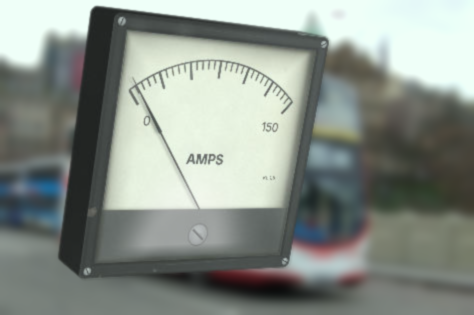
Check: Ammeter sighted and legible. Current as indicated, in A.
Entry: 5 A
